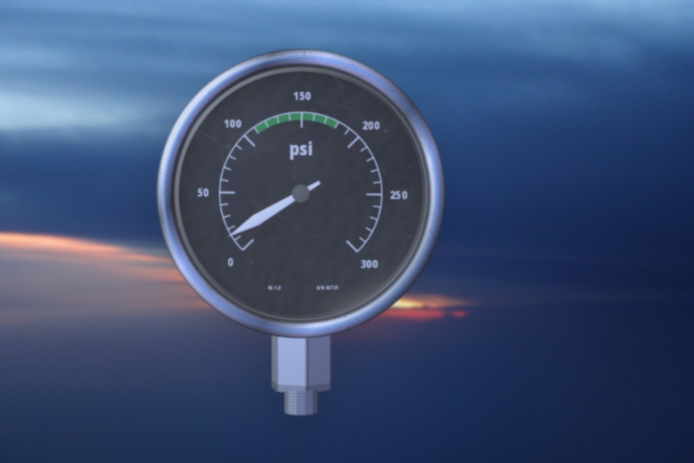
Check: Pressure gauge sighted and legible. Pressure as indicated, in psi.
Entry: 15 psi
